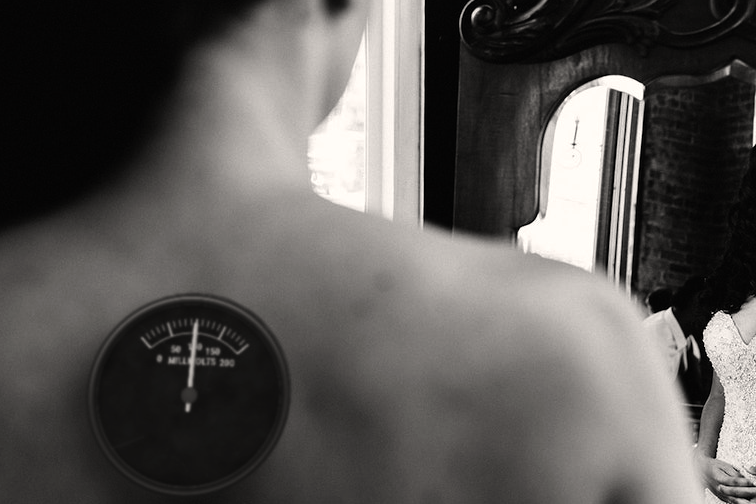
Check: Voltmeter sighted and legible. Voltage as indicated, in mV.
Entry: 100 mV
